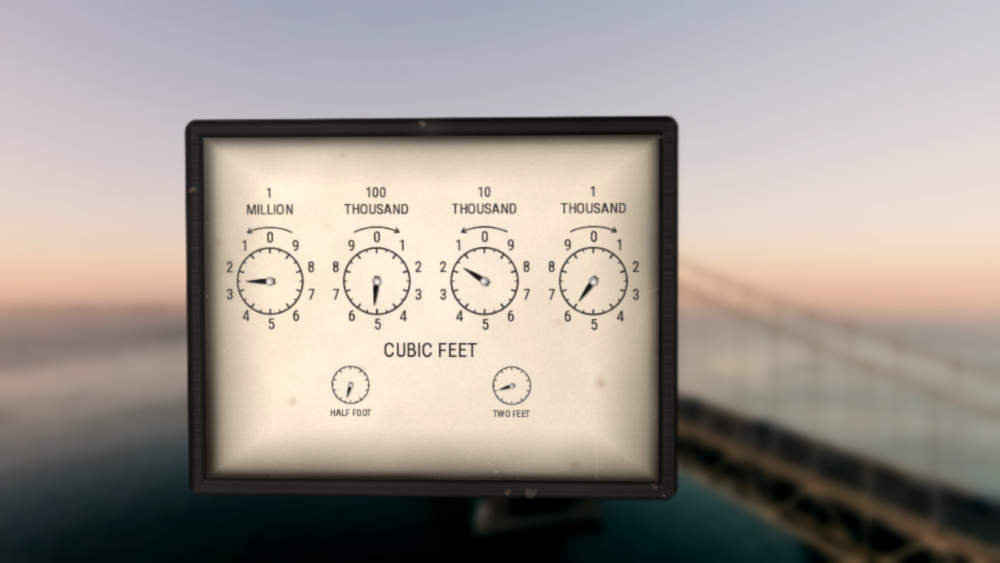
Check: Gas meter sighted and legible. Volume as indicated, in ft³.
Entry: 251600 ft³
